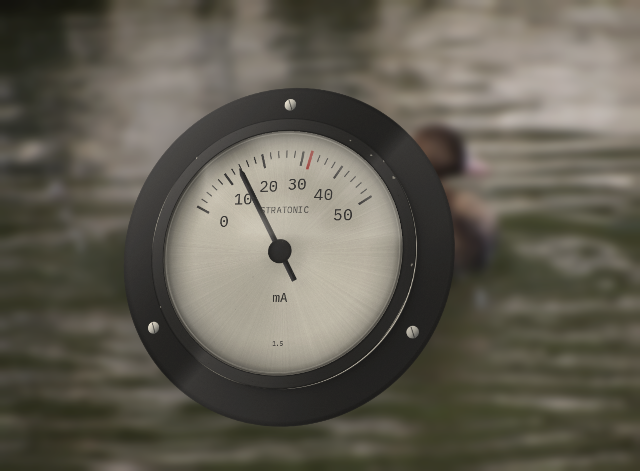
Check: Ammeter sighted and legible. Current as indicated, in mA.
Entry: 14 mA
